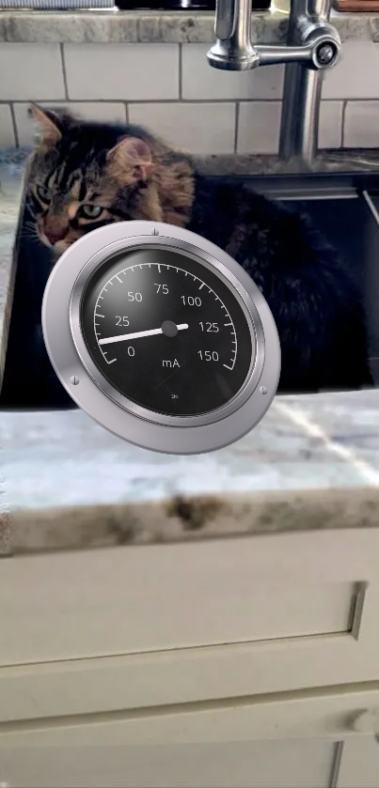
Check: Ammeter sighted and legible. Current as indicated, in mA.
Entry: 10 mA
